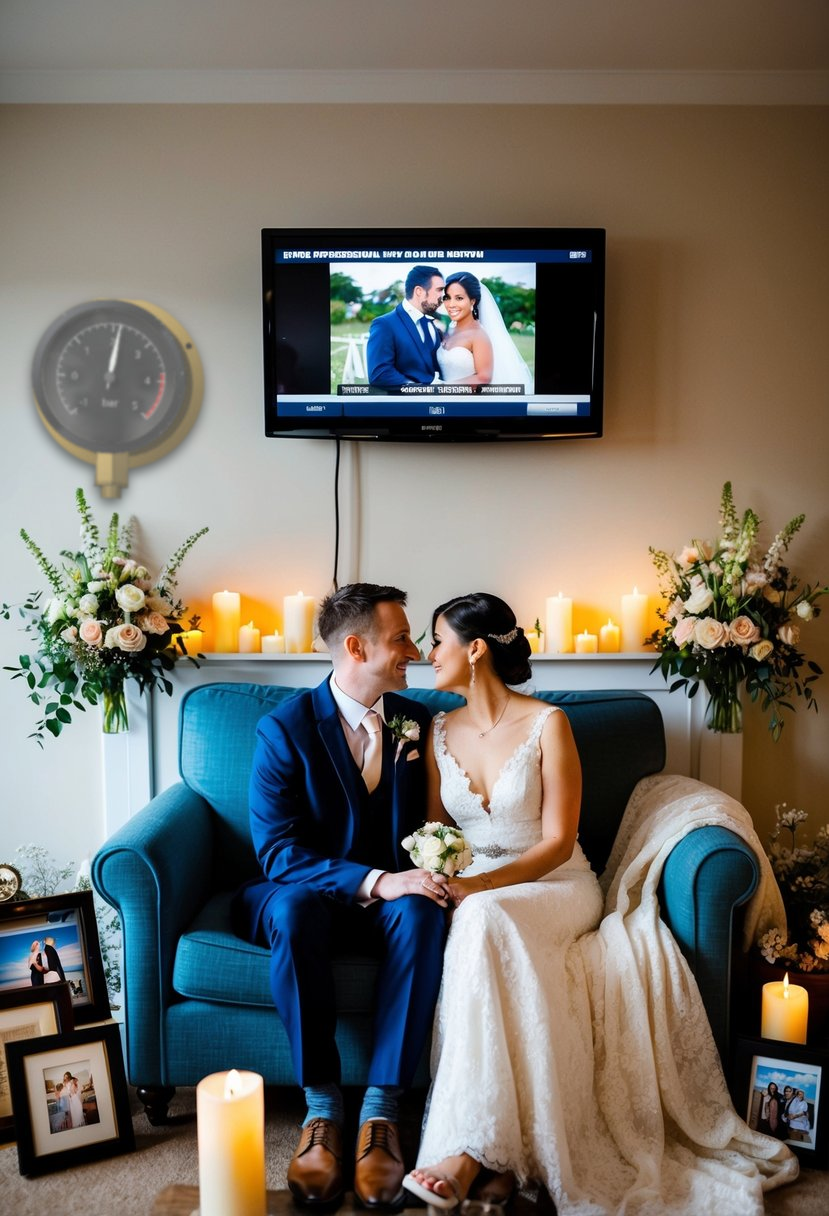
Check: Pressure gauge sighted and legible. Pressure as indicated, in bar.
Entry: 2.2 bar
